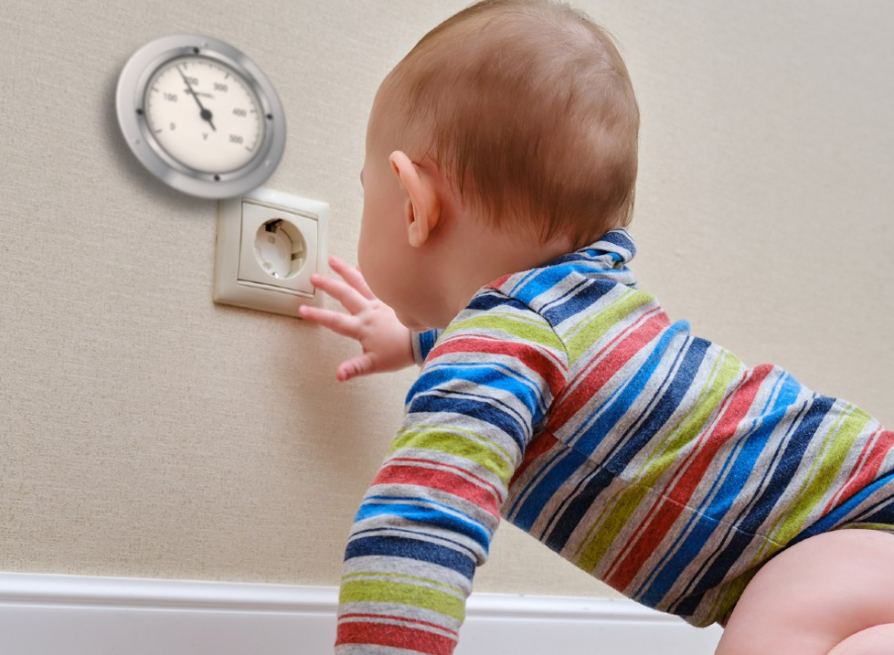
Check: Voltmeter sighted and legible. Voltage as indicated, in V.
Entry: 180 V
